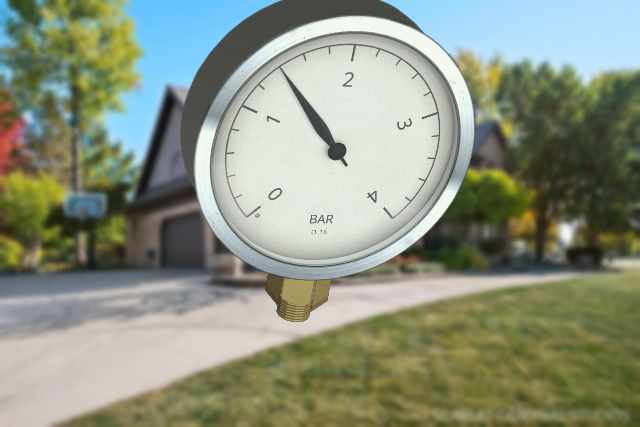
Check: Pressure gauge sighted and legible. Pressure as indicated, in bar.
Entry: 1.4 bar
